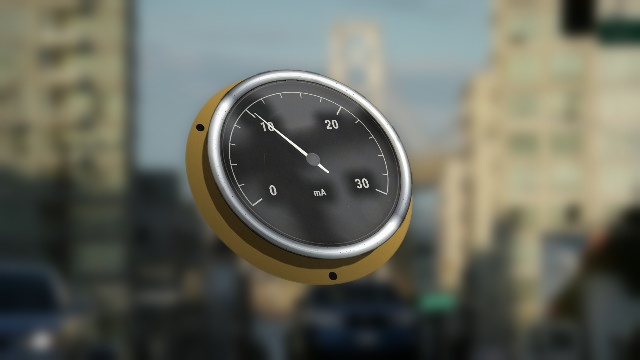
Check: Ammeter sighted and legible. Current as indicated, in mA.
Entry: 10 mA
